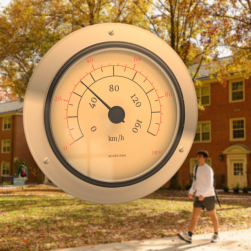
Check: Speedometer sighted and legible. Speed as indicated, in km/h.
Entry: 50 km/h
